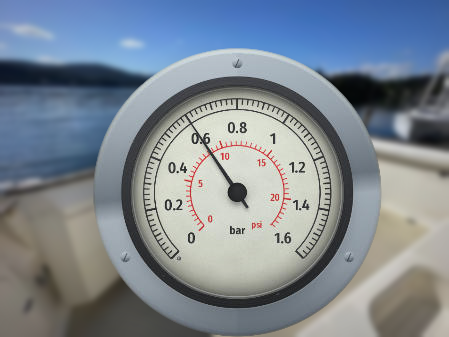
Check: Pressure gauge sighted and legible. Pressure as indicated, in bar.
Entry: 0.6 bar
